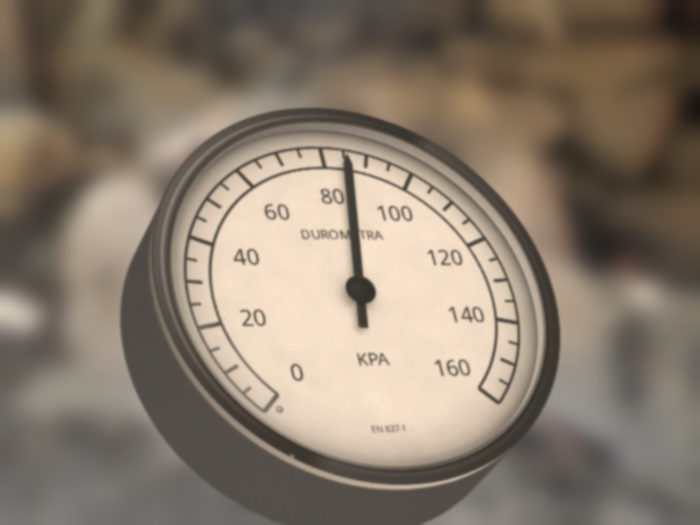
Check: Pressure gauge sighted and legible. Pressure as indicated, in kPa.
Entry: 85 kPa
